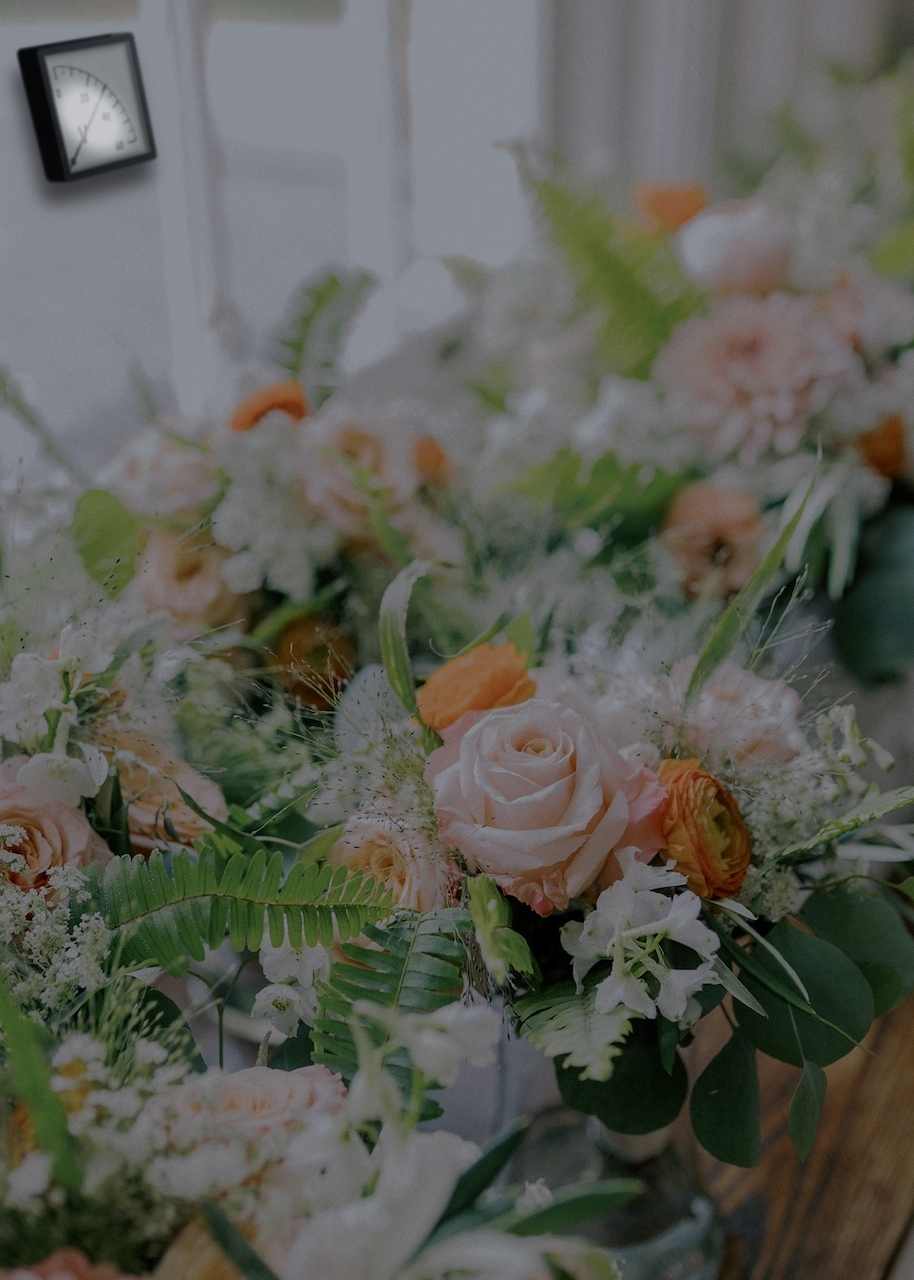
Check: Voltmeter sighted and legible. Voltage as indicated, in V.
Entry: 30 V
